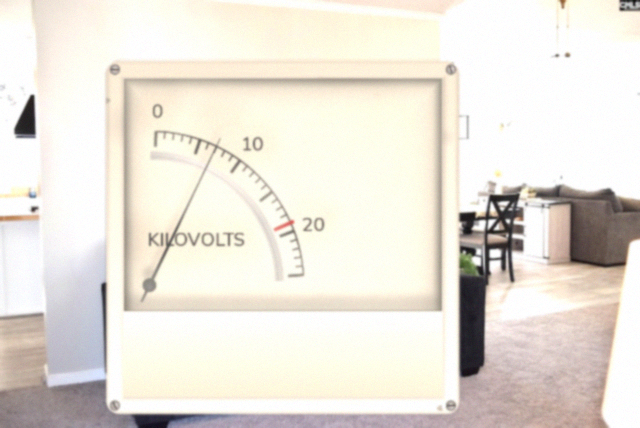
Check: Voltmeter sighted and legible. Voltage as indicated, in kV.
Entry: 7 kV
